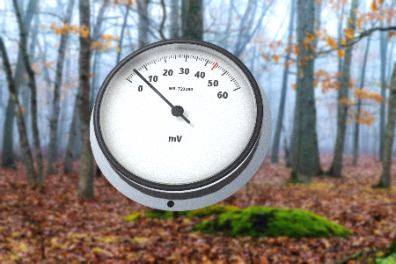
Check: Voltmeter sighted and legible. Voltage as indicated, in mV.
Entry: 5 mV
